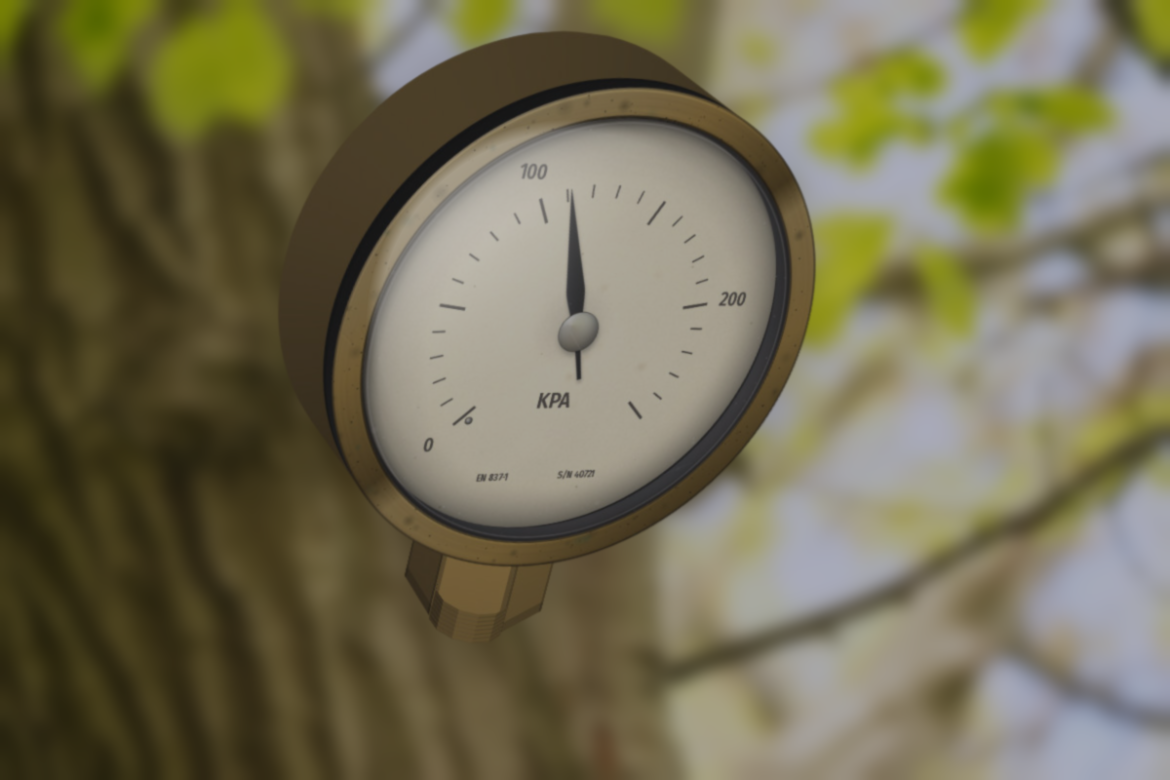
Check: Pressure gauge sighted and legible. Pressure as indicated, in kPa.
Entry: 110 kPa
